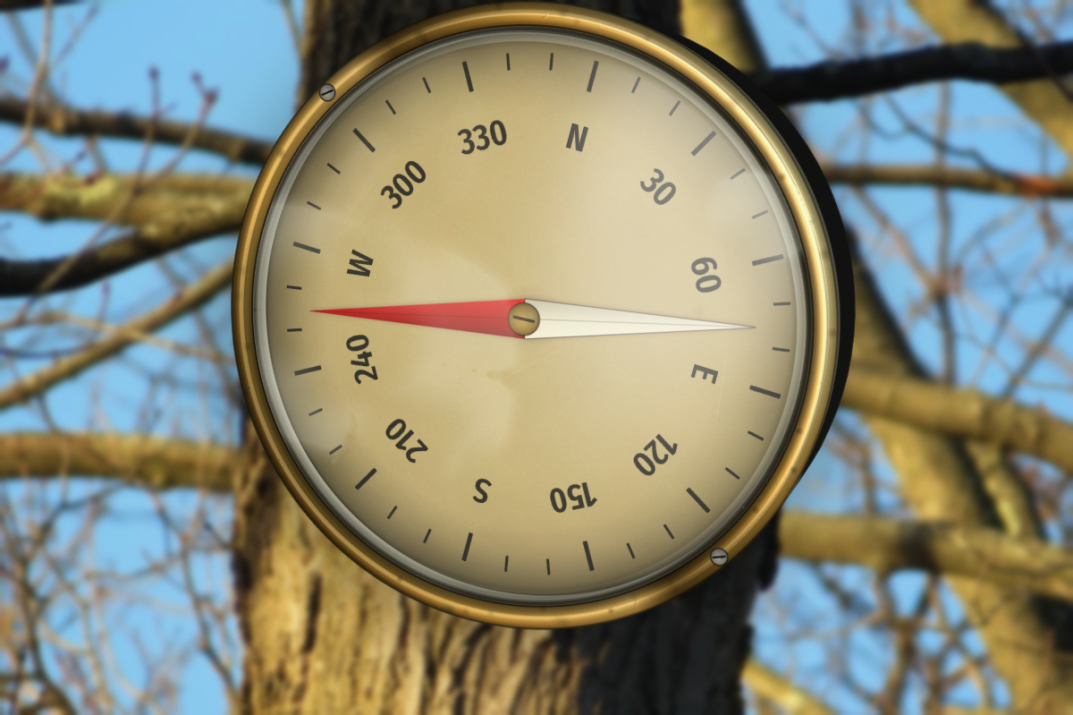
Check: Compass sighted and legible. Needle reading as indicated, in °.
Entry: 255 °
